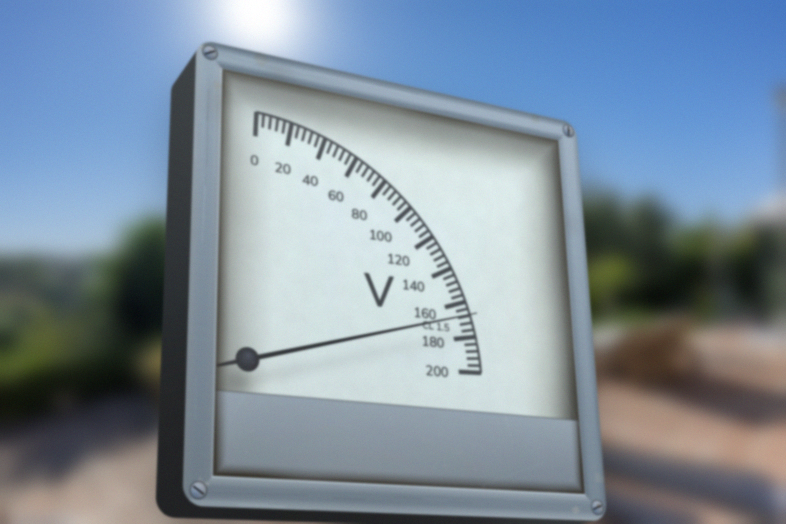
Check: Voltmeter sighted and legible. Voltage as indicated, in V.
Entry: 168 V
